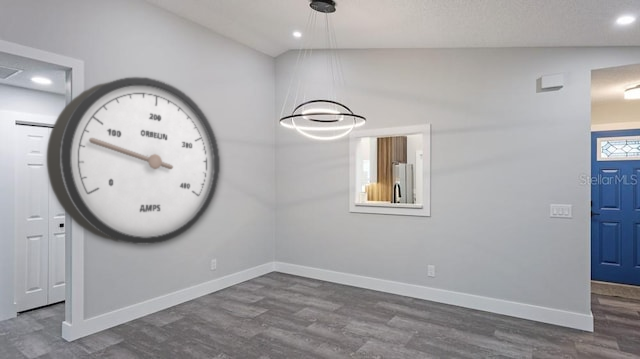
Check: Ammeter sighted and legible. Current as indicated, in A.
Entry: 70 A
